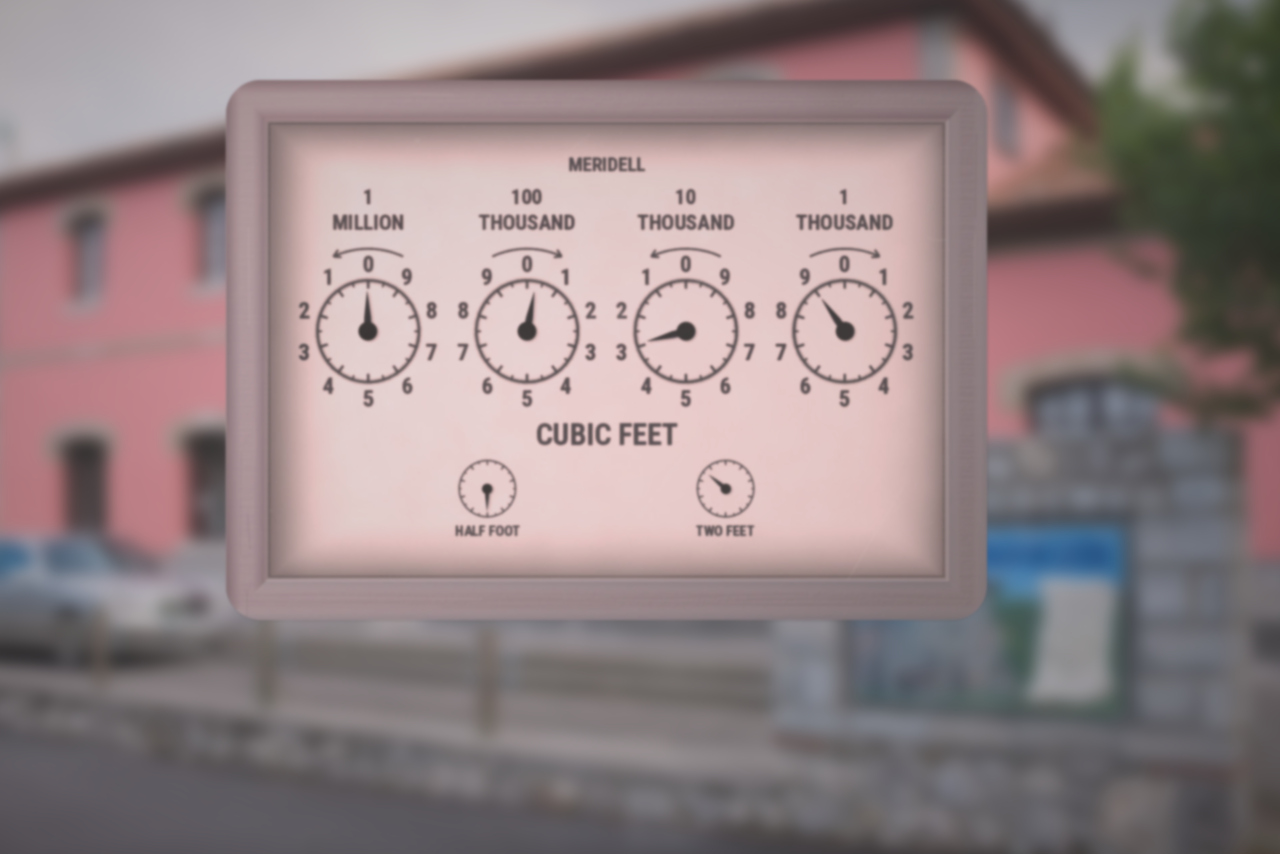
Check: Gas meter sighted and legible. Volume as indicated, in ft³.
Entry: 2900 ft³
